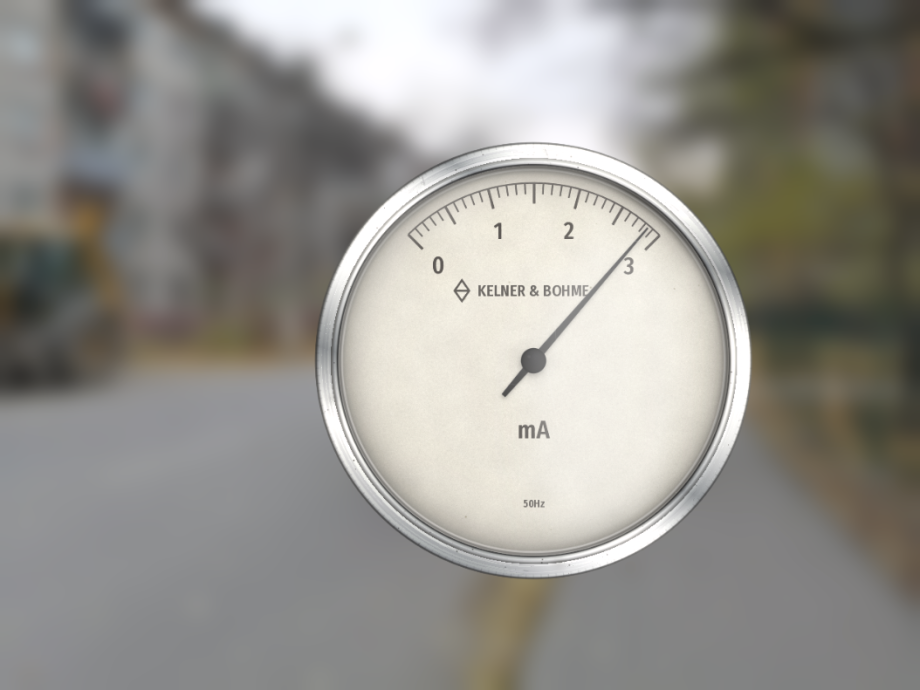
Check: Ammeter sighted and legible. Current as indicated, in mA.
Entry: 2.85 mA
